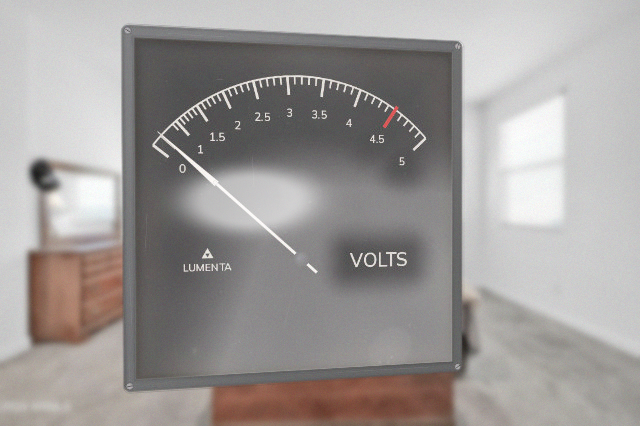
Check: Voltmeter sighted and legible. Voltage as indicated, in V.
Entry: 0.5 V
